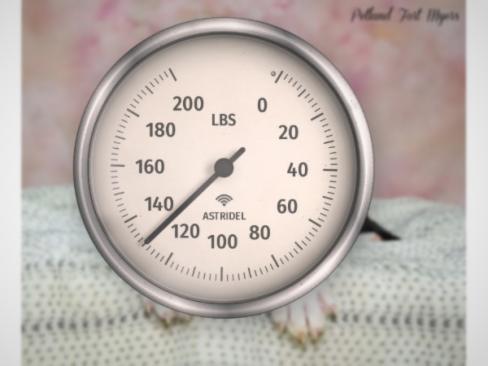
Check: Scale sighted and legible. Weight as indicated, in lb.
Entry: 130 lb
